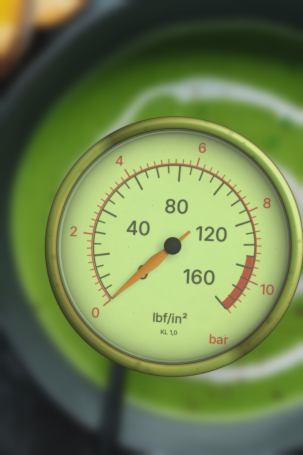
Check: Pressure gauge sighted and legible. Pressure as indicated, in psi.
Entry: 0 psi
